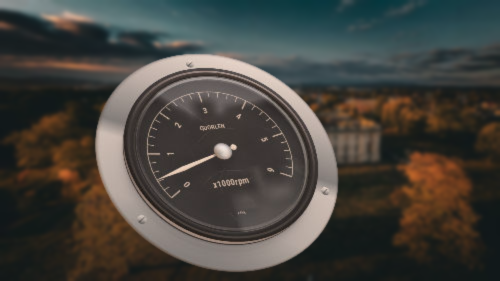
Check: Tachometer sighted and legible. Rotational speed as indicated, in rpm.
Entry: 400 rpm
